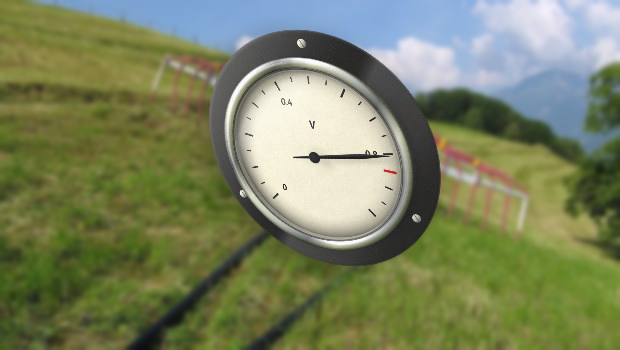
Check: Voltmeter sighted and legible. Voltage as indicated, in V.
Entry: 0.8 V
